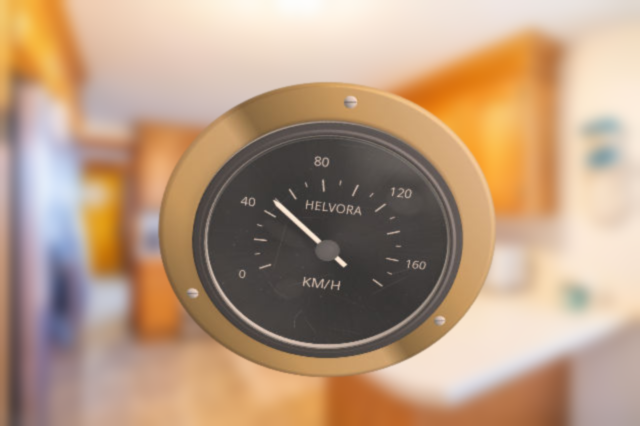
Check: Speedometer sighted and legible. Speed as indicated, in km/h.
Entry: 50 km/h
